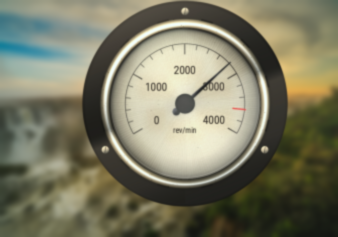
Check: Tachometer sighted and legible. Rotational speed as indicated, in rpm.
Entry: 2800 rpm
